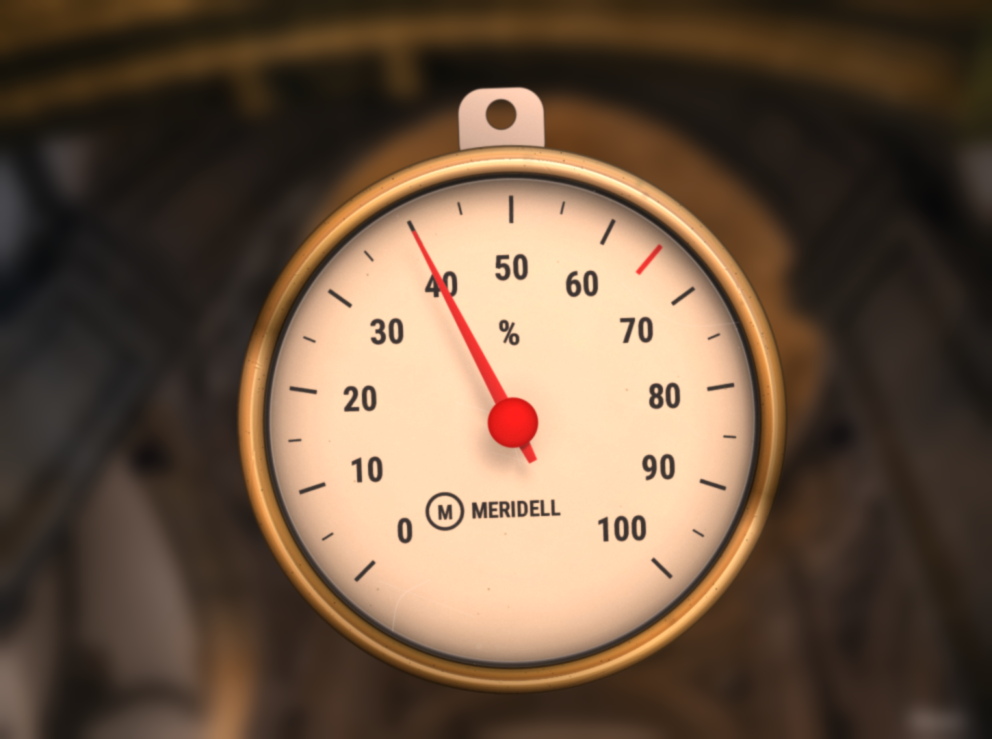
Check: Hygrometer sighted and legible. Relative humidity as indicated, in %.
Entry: 40 %
